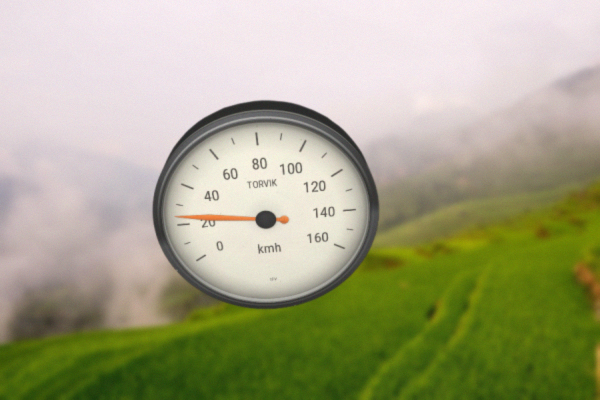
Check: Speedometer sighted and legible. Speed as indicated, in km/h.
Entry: 25 km/h
